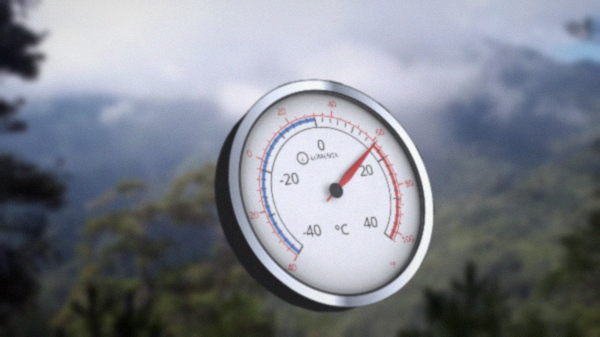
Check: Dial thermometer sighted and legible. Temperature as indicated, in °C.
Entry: 16 °C
